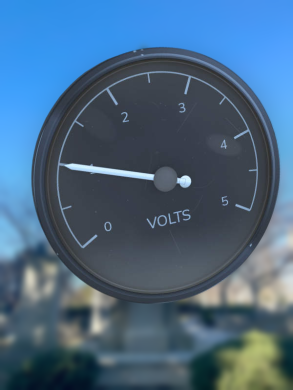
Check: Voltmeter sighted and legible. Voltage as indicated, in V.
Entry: 1 V
